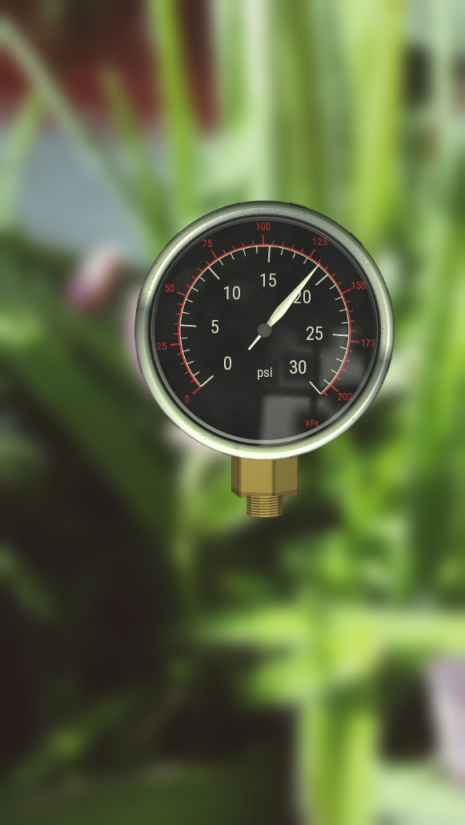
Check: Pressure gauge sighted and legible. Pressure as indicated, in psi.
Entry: 19 psi
